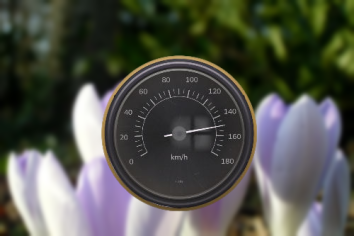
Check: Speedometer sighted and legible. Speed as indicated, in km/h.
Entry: 150 km/h
